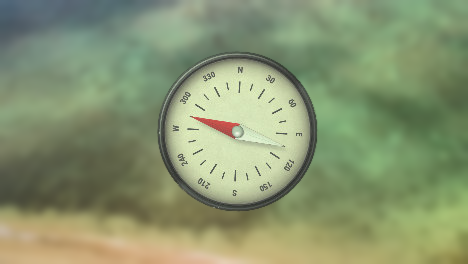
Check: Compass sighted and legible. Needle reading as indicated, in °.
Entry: 285 °
